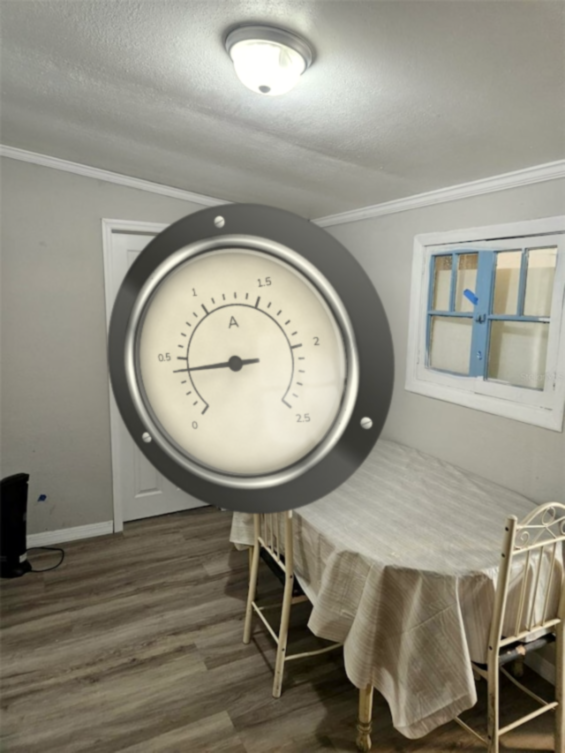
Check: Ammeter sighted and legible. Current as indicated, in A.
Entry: 0.4 A
